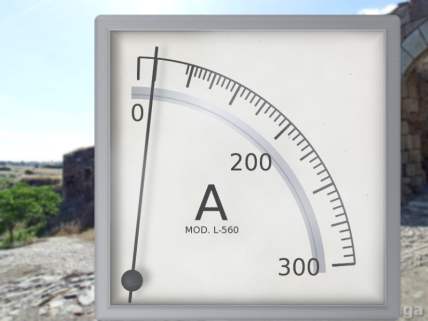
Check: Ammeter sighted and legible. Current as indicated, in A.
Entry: 50 A
